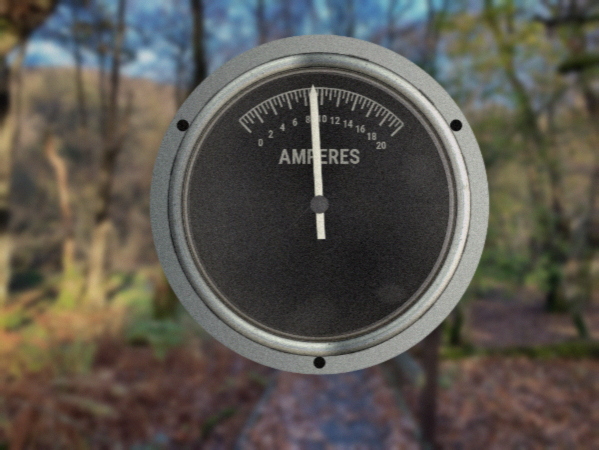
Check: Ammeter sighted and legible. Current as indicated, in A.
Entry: 9 A
